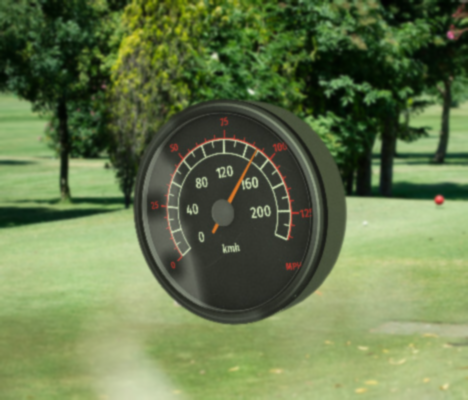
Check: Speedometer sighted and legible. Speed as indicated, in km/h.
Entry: 150 km/h
